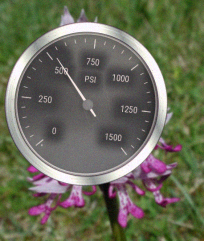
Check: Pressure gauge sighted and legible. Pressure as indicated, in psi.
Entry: 525 psi
